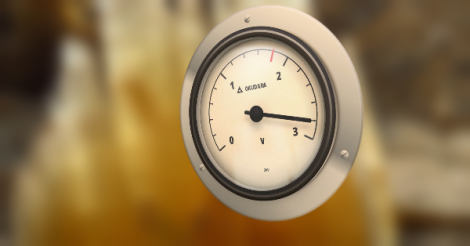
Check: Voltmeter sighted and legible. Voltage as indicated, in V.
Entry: 2.8 V
